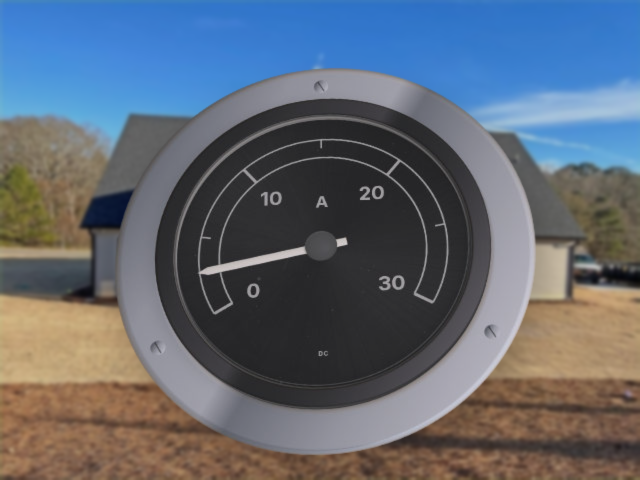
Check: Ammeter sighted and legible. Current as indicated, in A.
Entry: 2.5 A
